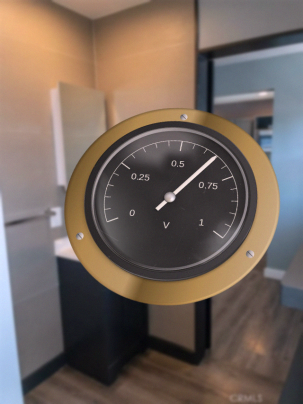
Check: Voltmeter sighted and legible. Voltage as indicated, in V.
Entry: 0.65 V
